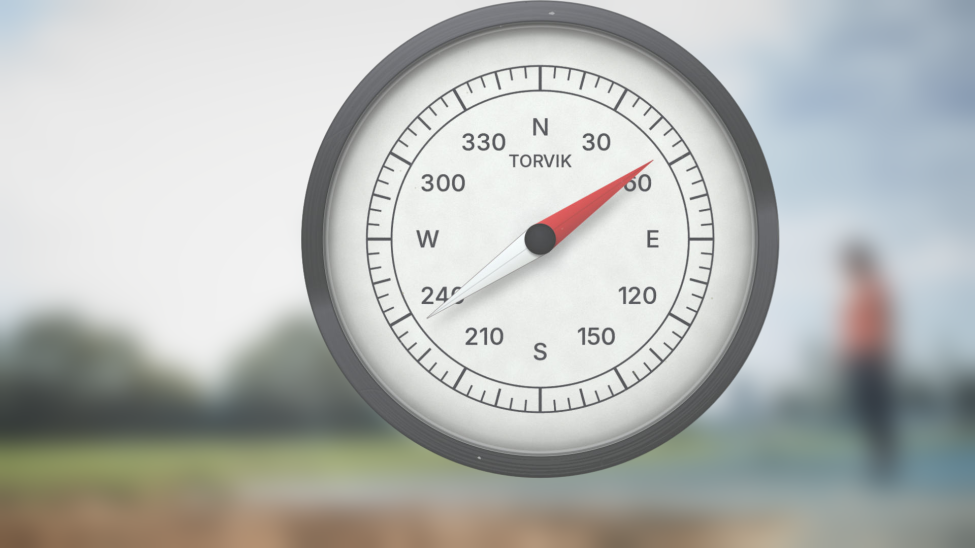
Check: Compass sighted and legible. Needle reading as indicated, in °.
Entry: 55 °
